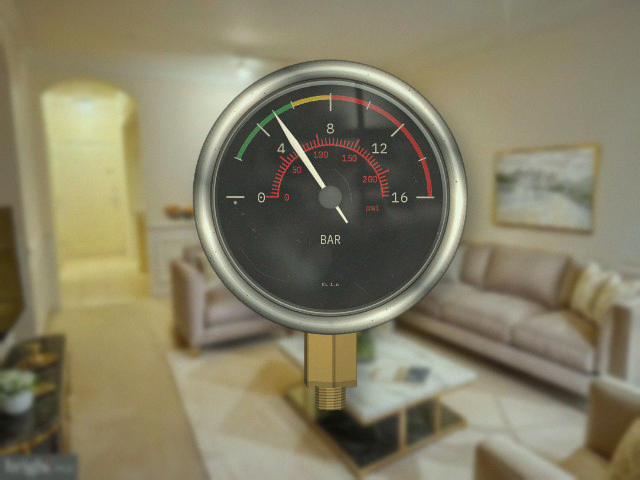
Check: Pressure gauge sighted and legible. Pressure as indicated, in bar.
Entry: 5 bar
